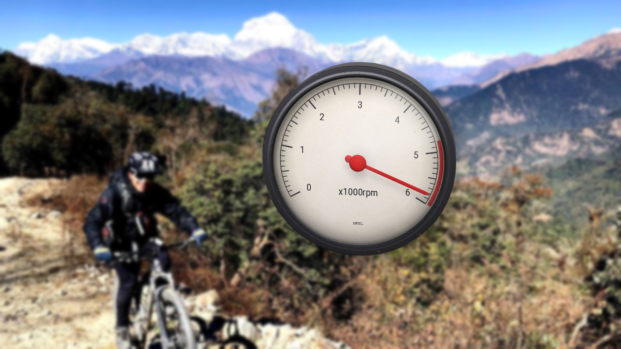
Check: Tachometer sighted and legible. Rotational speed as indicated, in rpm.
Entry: 5800 rpm
